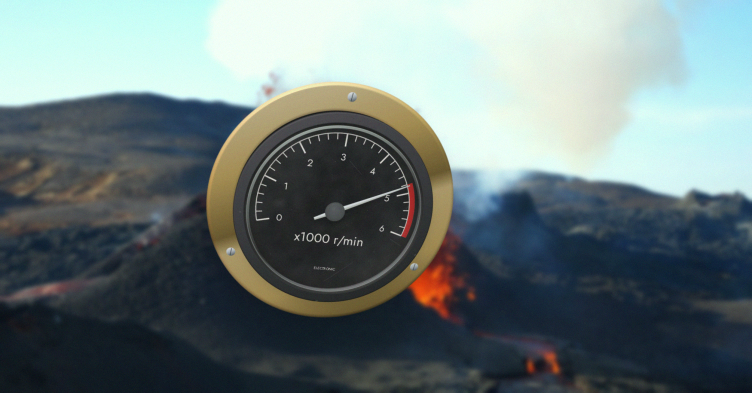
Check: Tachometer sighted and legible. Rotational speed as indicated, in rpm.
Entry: 4800 rpm
